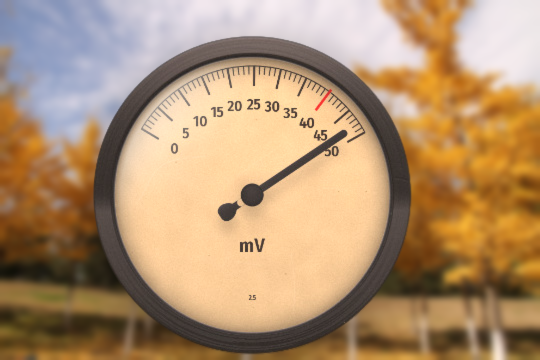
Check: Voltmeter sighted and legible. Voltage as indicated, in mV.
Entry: 48 mV
